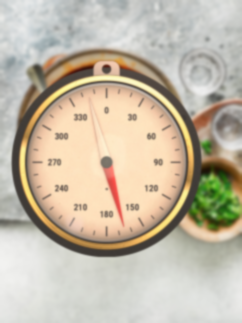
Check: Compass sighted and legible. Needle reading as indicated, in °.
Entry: 165 °
